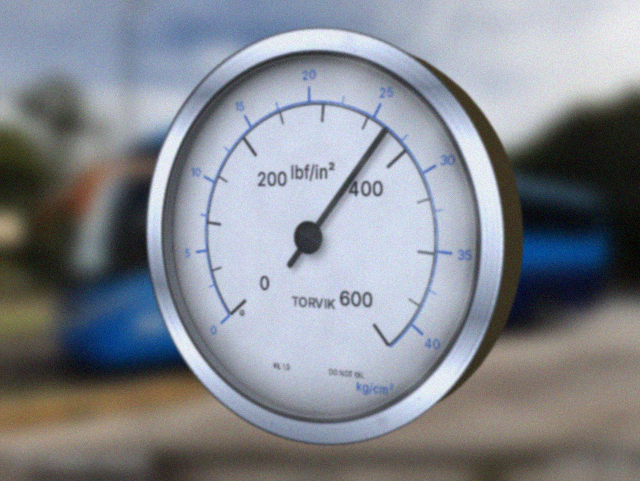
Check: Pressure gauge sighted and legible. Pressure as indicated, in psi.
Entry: 375 psi
